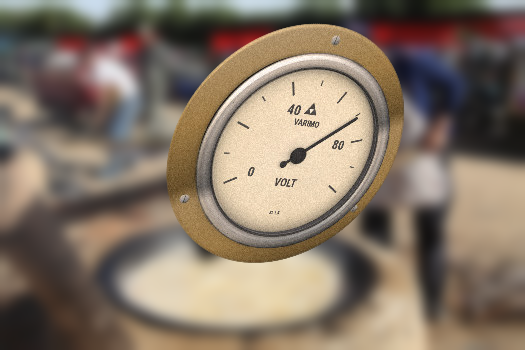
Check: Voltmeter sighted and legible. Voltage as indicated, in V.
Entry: 70 V
